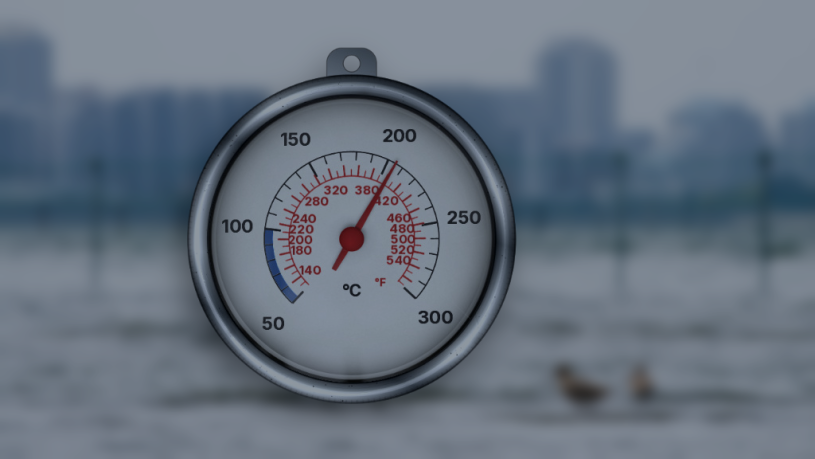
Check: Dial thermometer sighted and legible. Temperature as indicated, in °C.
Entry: 205 °C
